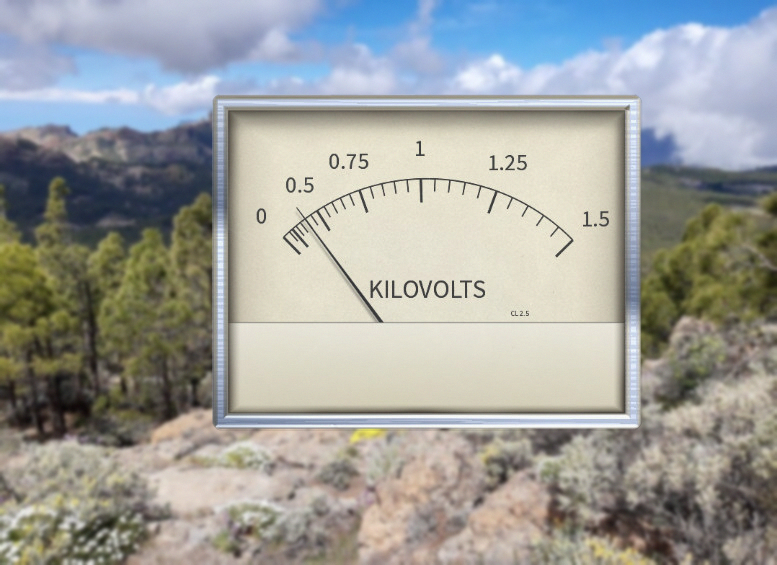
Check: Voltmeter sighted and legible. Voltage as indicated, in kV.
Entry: 0.4 kV
